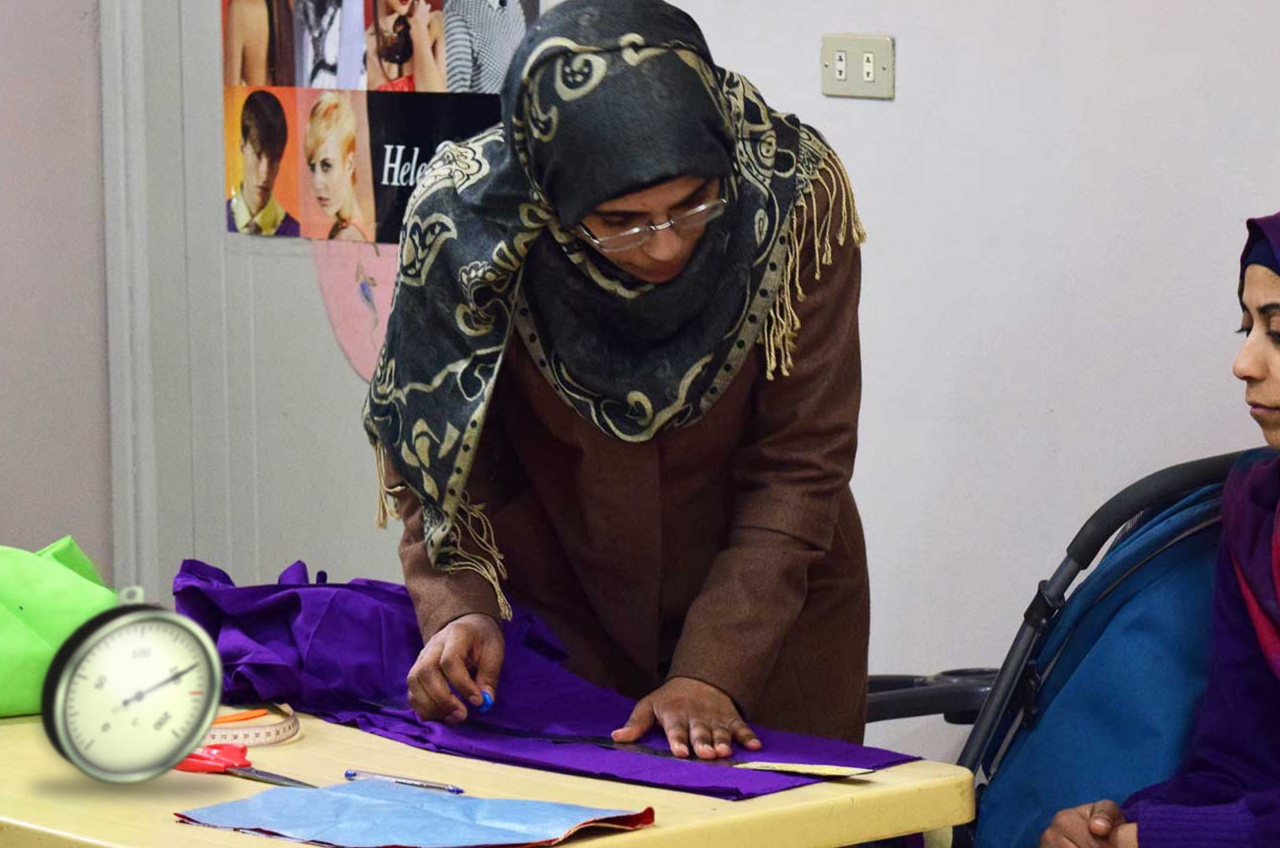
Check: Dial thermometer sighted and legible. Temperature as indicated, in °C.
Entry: 150 °C
